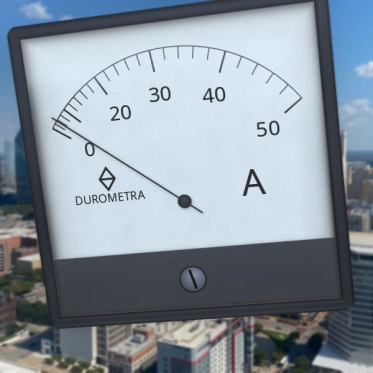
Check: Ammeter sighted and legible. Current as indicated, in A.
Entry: 6 A
